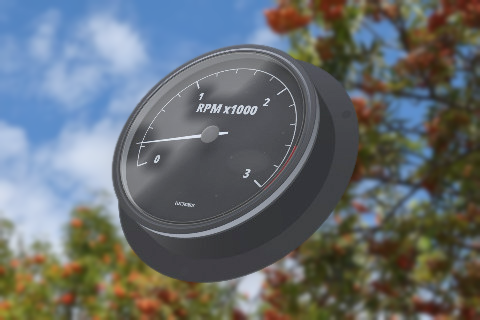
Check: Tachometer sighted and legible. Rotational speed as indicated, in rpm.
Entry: 200 rpm
